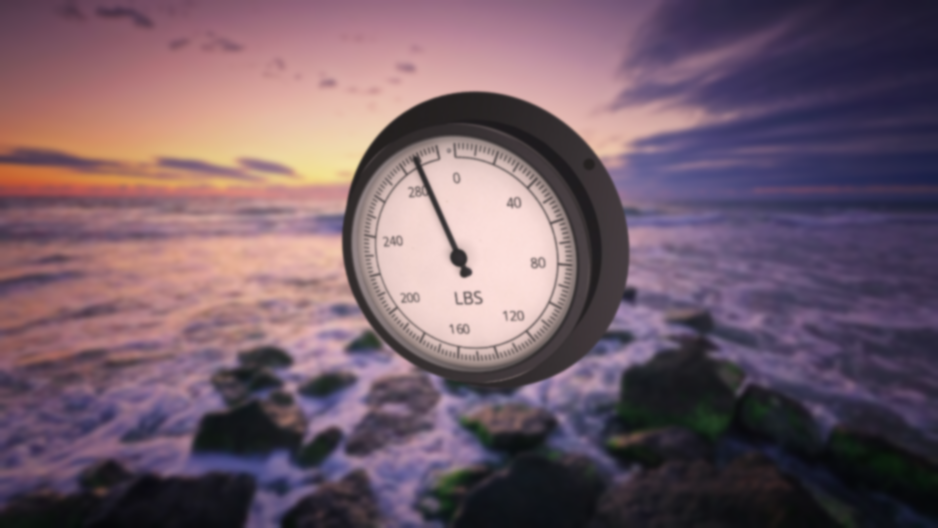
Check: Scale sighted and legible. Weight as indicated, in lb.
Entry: 290 lb
